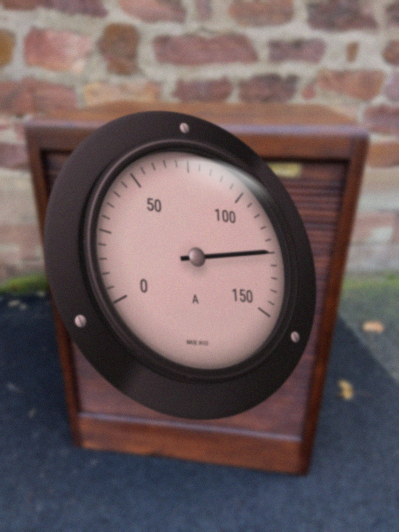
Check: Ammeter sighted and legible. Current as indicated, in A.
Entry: 125 A
